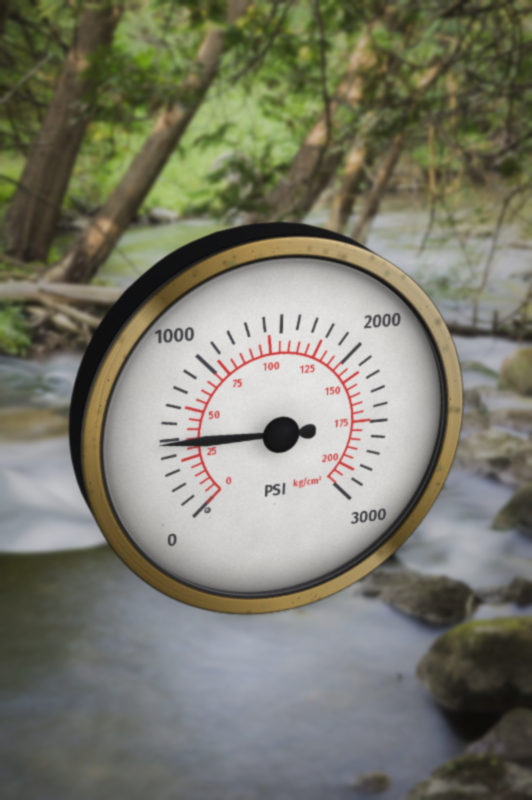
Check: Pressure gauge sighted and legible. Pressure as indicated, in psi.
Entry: 500 psi
